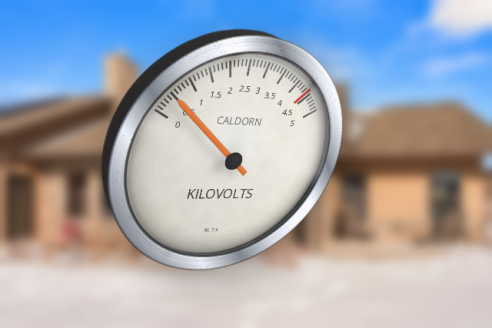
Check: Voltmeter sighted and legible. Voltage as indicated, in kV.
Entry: 0.5 kV
